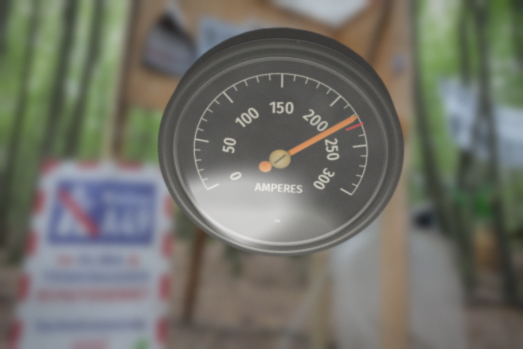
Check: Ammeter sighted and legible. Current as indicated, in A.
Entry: 220 A
